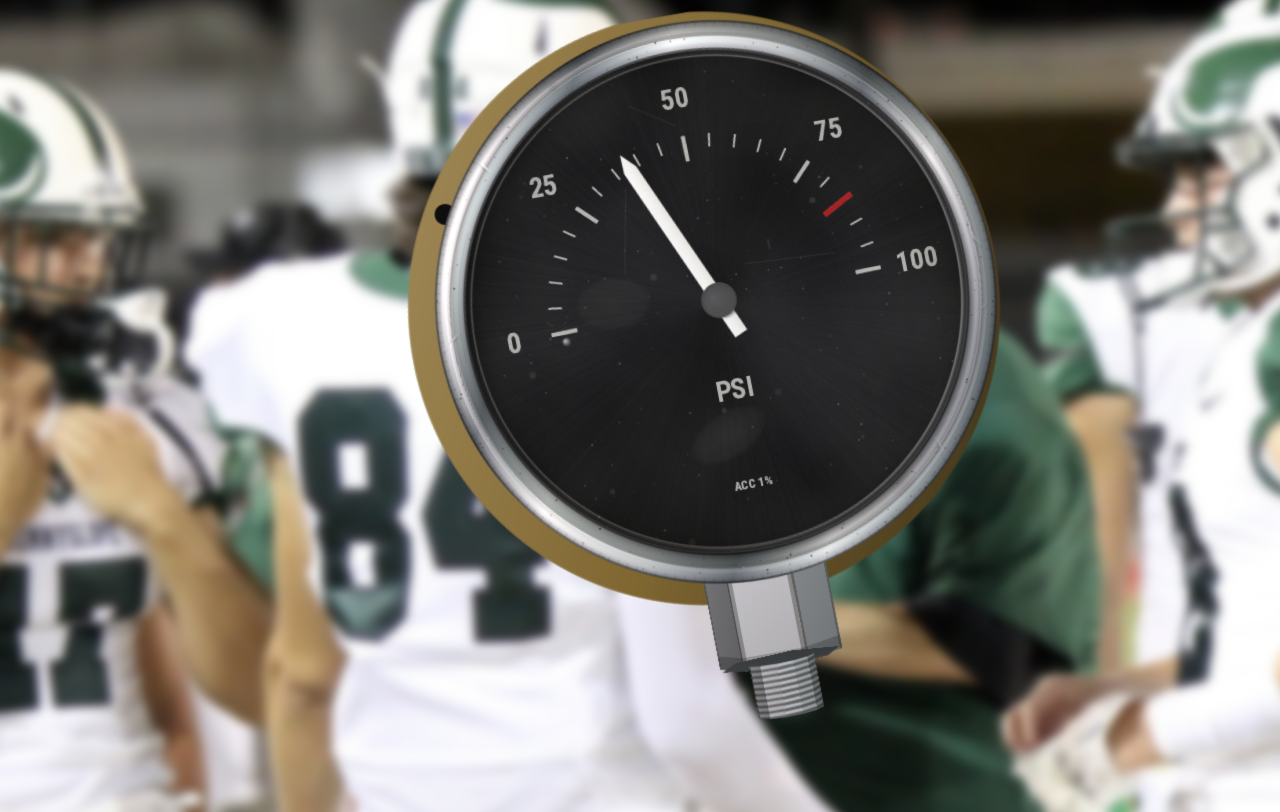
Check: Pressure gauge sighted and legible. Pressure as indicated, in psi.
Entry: 37.5 psi
